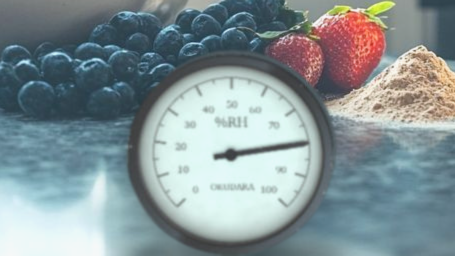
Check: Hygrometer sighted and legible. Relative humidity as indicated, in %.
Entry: 80 %
